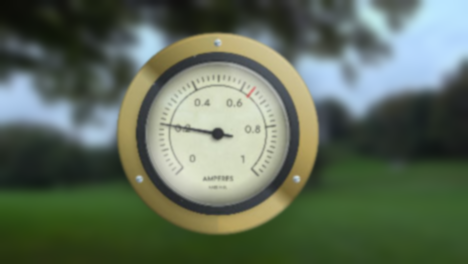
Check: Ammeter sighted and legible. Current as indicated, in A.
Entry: 0.2 A
